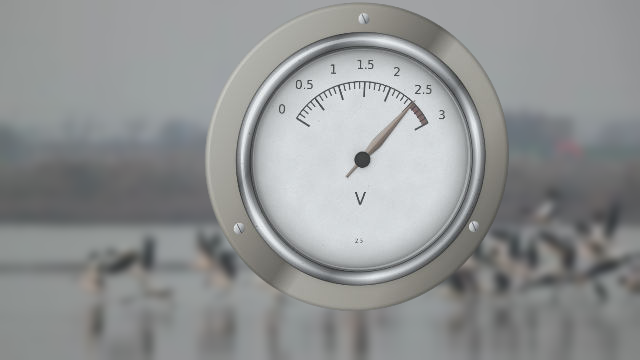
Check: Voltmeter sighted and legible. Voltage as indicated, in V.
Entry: 2.5 V
